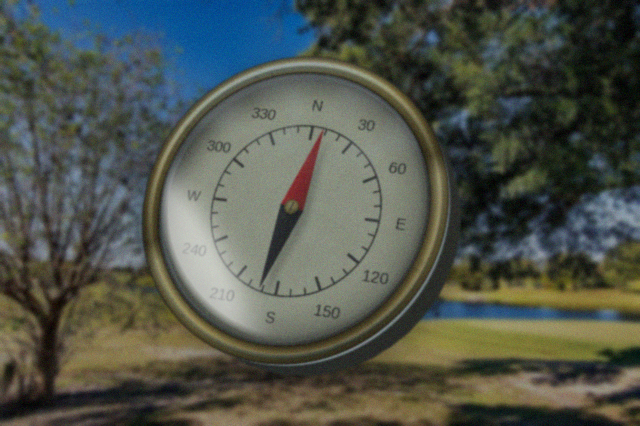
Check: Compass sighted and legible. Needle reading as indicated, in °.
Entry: 10 °
